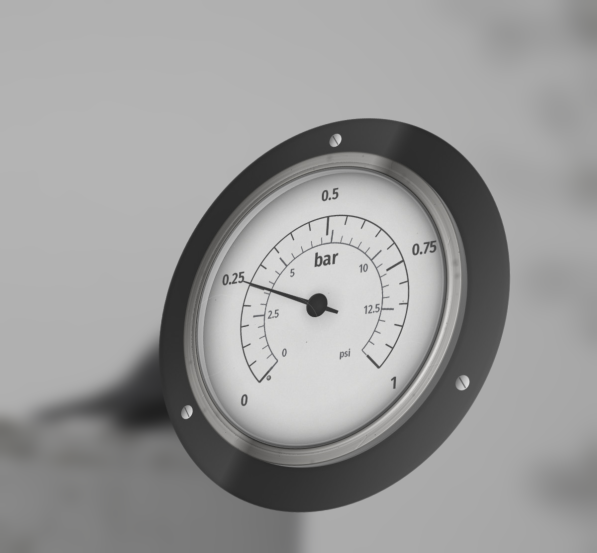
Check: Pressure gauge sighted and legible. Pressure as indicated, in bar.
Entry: 0.25 bar
